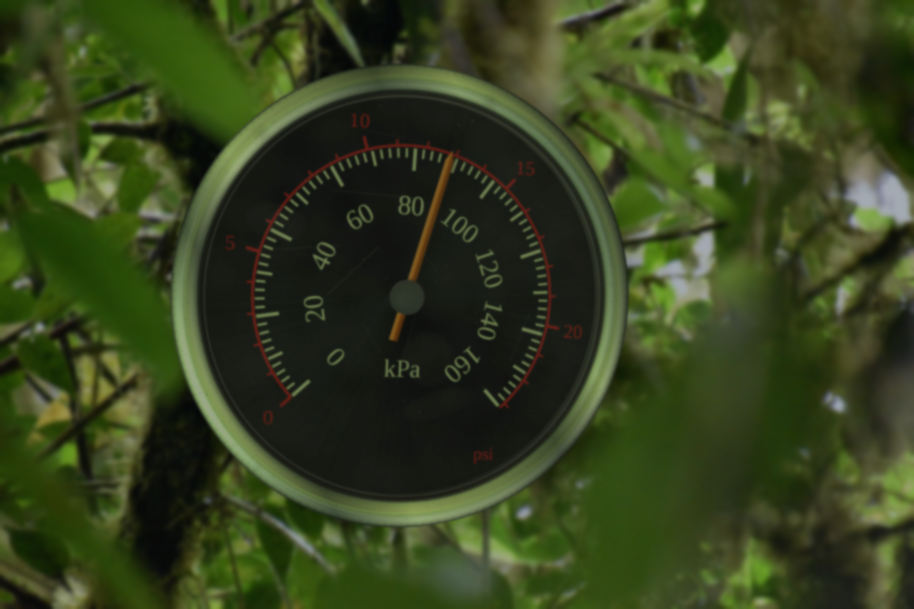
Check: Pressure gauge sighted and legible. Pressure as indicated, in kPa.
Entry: 88 kPa
